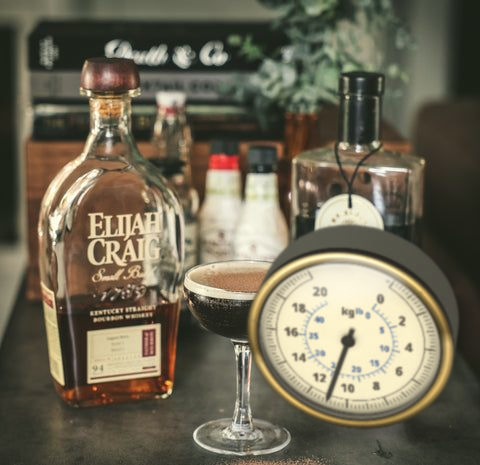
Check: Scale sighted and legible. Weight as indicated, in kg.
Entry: 11 kg
